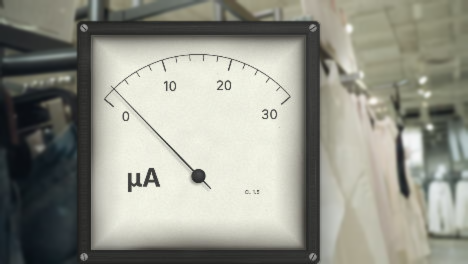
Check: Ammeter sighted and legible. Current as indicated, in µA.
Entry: 2 µA
